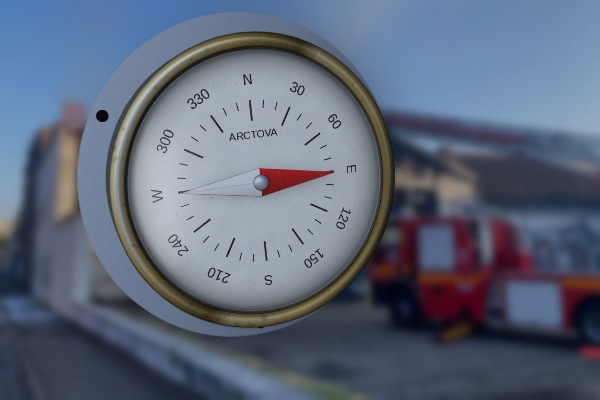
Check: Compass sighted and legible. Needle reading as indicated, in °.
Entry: 90 °
